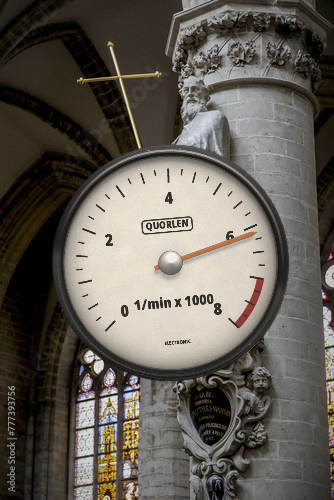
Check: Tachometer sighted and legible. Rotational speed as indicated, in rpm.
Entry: 6125 rpm
